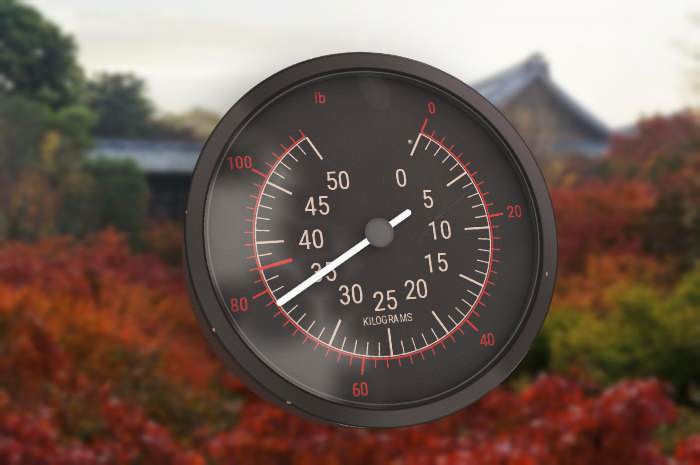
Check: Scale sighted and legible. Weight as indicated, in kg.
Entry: 35 kg
